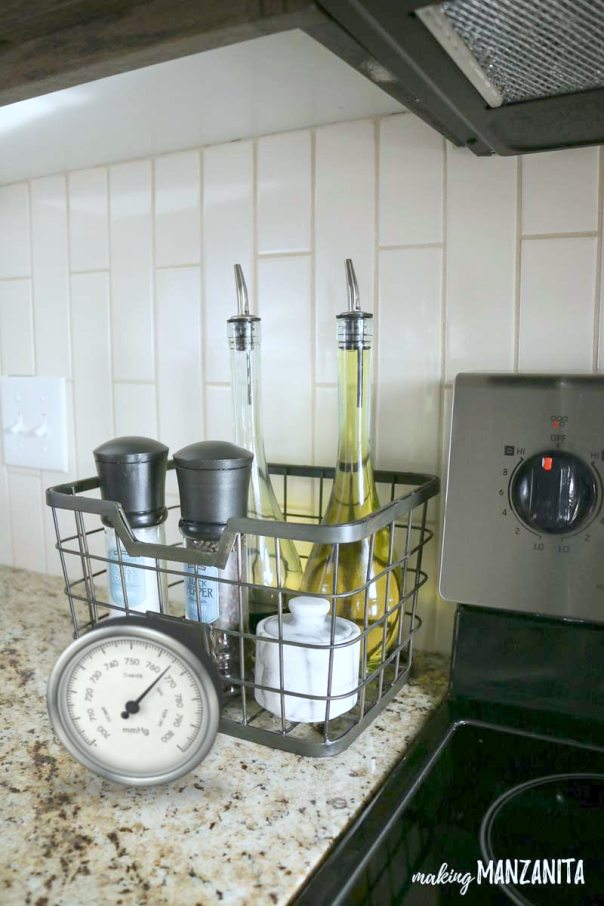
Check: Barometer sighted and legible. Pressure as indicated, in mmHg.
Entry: 765 mmHg
